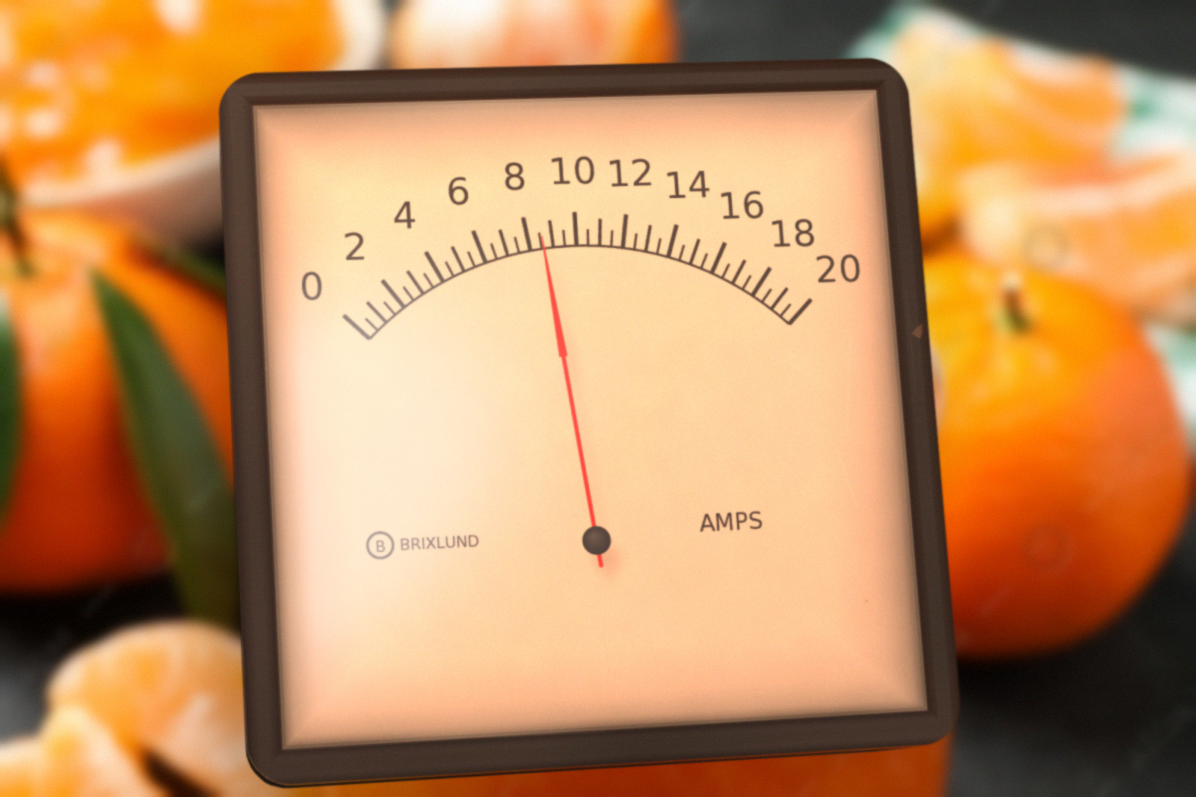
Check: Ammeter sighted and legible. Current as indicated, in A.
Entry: 8.5 A
